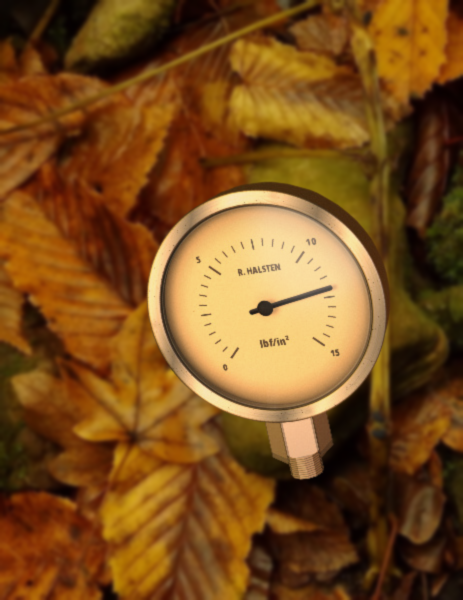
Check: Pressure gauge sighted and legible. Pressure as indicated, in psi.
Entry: 12 psi
